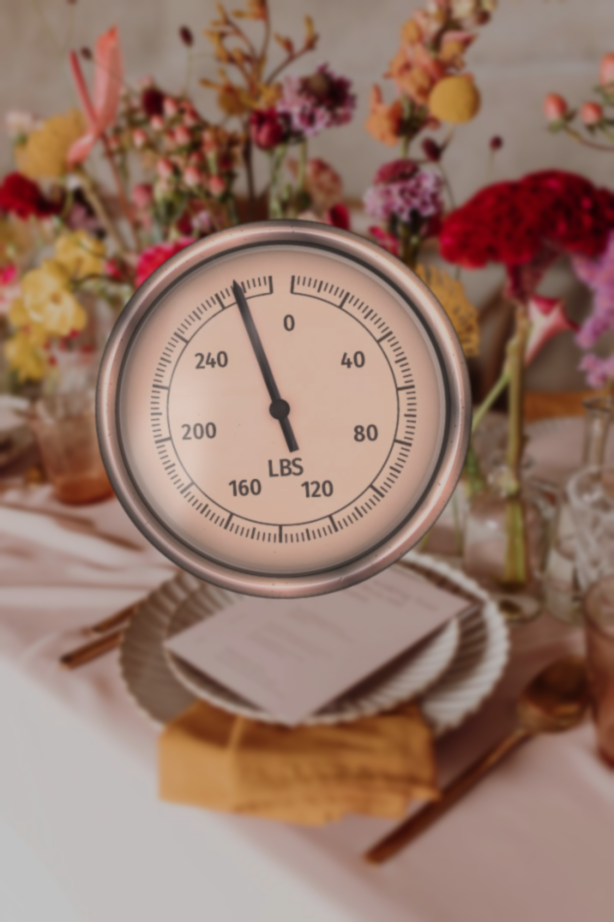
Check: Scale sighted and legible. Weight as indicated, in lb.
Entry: 268 lb
